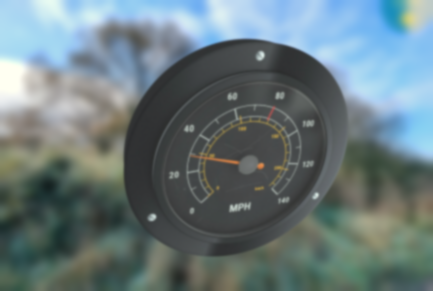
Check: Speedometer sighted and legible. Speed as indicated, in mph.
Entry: 30 mph
